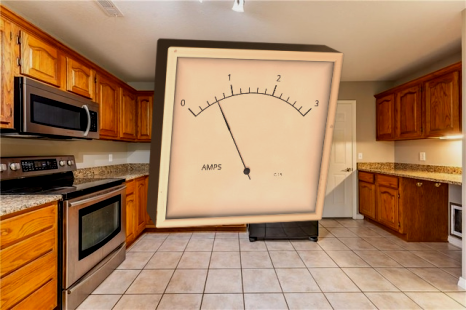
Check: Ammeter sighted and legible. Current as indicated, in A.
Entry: 0.6 A
